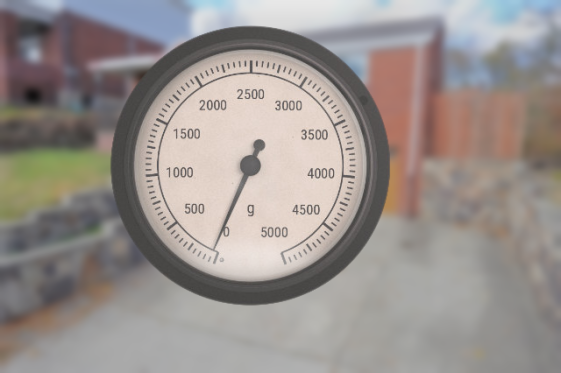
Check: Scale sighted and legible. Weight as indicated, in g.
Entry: 50 g
